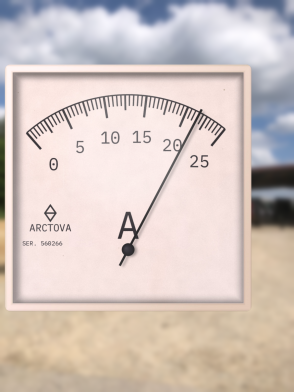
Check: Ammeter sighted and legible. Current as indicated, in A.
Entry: 21.5 A
